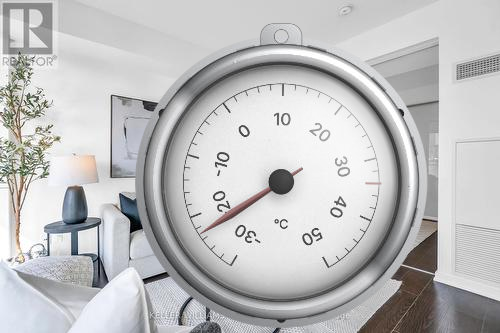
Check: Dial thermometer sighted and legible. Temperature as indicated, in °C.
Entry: -23 °C
